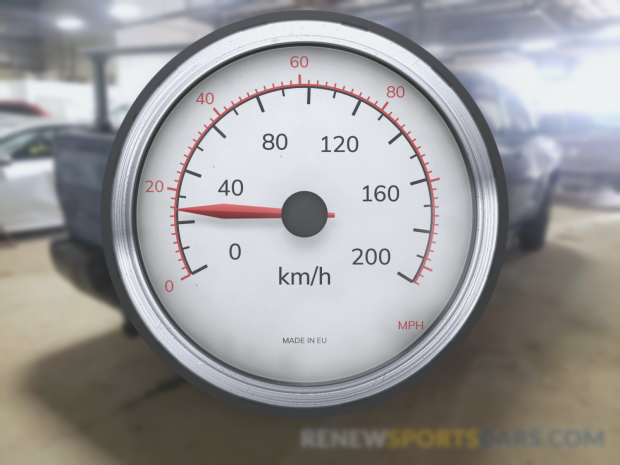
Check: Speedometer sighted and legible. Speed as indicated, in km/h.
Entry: 25 km/h
